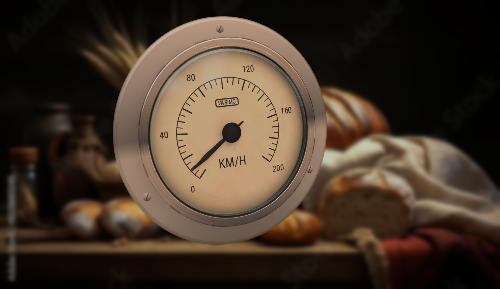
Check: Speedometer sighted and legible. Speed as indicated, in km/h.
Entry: 10 km/h
